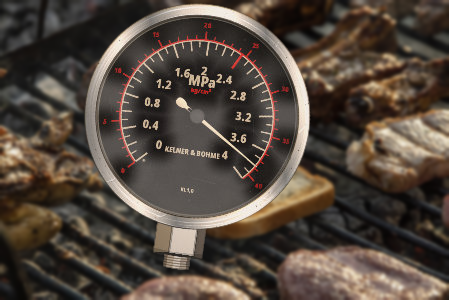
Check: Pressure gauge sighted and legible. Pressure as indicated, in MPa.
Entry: 3.8 MPa
